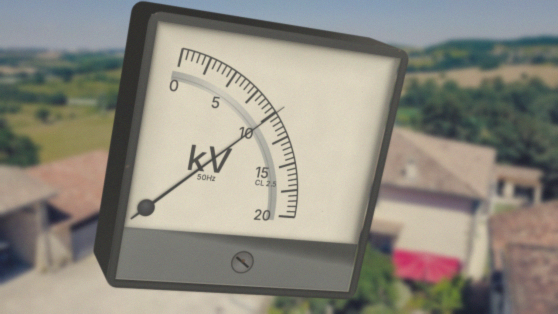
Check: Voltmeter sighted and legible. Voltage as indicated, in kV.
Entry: 10 kV
